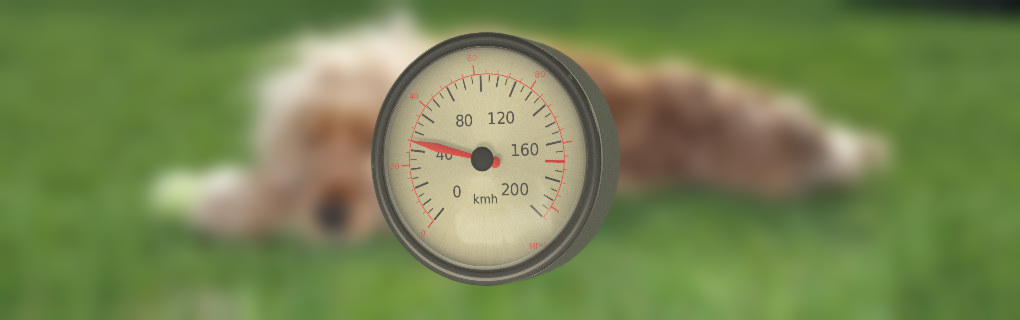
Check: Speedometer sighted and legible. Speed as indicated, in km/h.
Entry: 45 km/h
